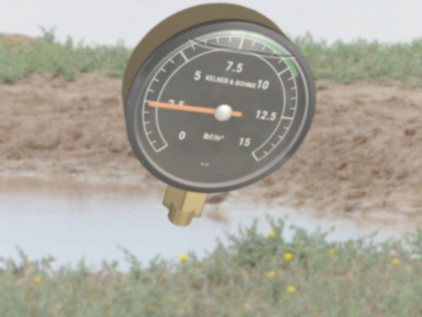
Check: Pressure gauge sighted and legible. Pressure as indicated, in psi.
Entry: 2.5 psi
